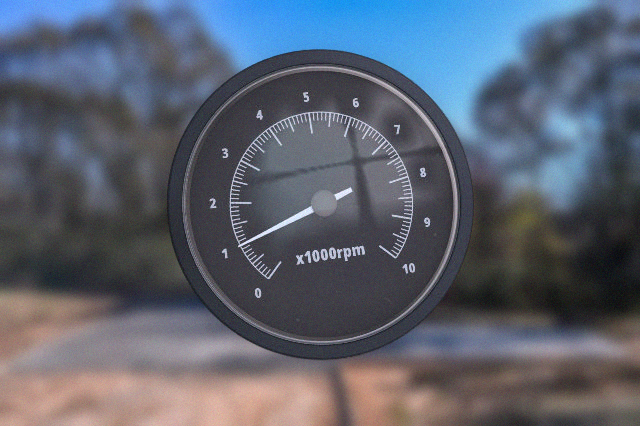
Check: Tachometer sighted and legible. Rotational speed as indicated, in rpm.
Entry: 1000 rpm
